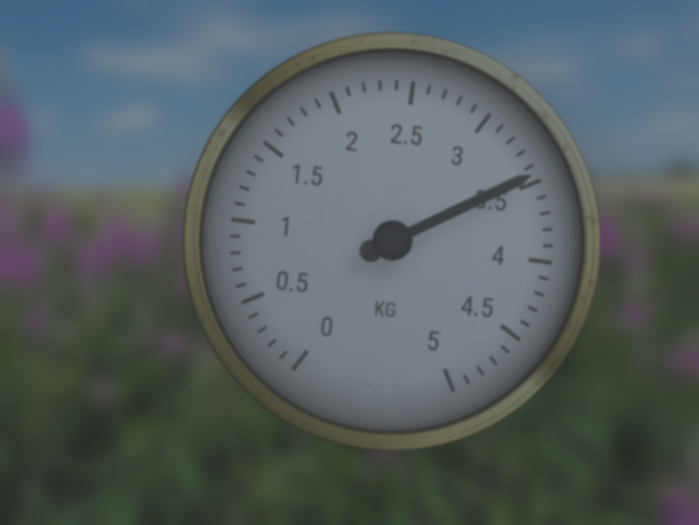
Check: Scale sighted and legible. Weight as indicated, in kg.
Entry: 3.45 kg
